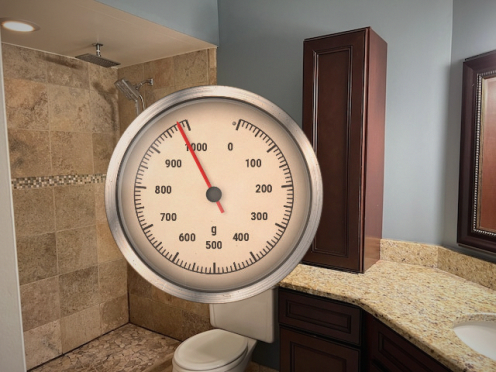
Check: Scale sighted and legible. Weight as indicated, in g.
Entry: 980 g
